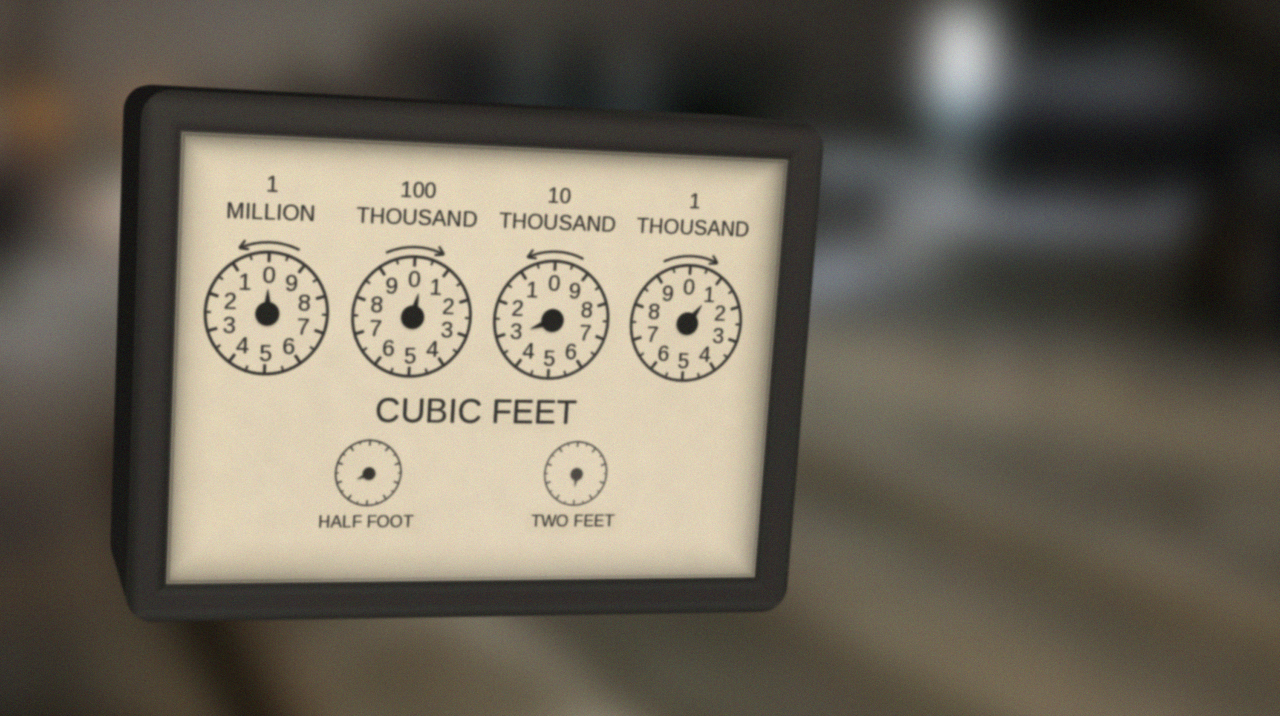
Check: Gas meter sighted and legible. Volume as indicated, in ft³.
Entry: 3100 ft³
